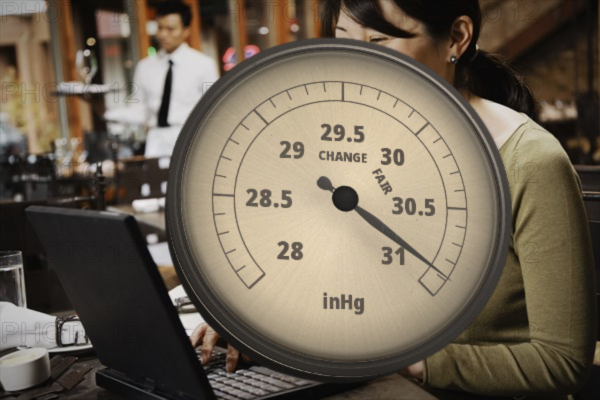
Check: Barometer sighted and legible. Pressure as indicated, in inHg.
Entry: 30.9 inHg
